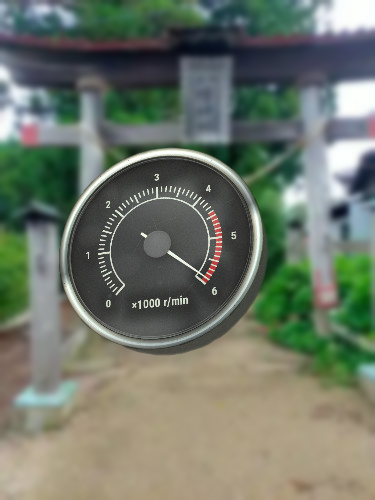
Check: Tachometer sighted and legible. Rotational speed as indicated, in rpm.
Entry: 5900 rpm
